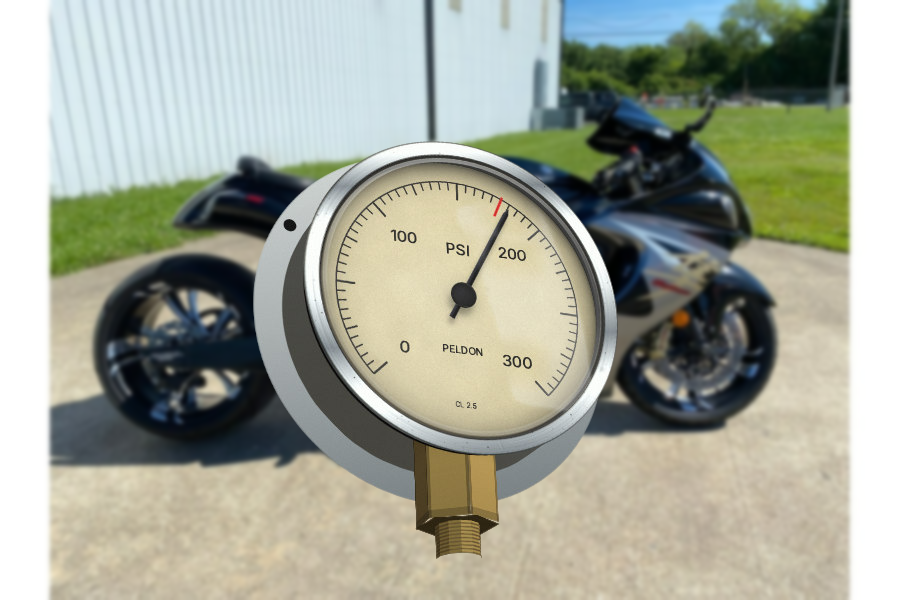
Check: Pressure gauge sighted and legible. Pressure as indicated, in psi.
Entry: 180 psi
